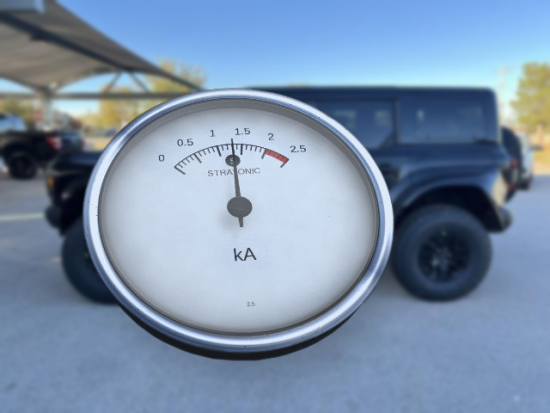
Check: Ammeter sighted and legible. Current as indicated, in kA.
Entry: 1.3 kA
